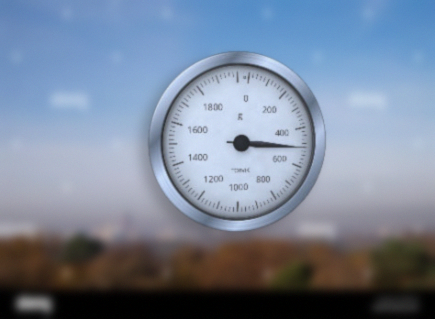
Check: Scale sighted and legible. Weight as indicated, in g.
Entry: 500 g
